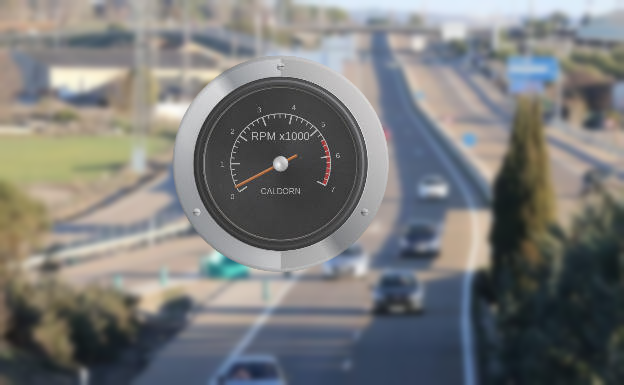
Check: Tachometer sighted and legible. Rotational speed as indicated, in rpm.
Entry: 200 rpm
